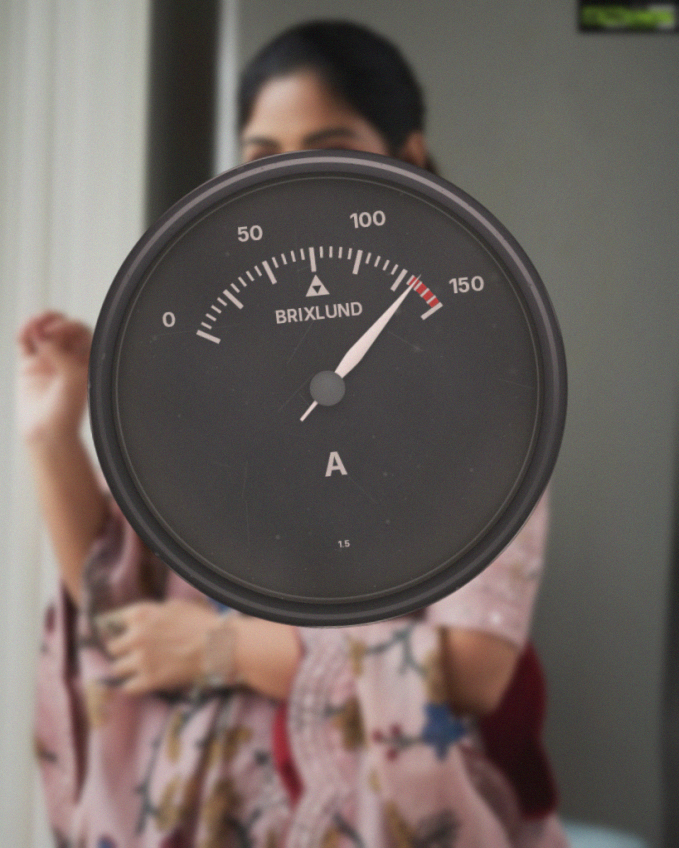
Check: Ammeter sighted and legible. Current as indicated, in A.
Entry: 132.5 A
